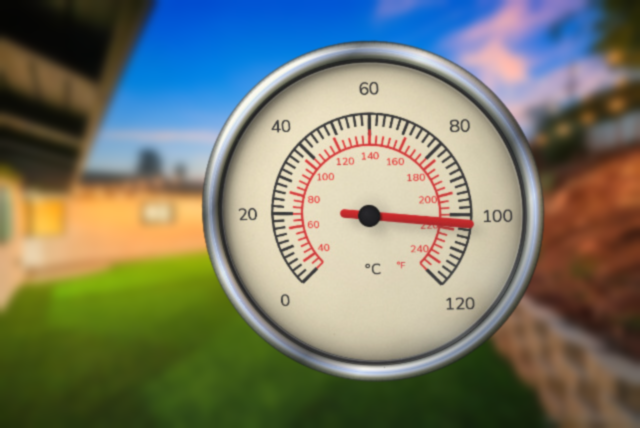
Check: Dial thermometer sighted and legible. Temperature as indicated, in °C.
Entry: 102 °C
